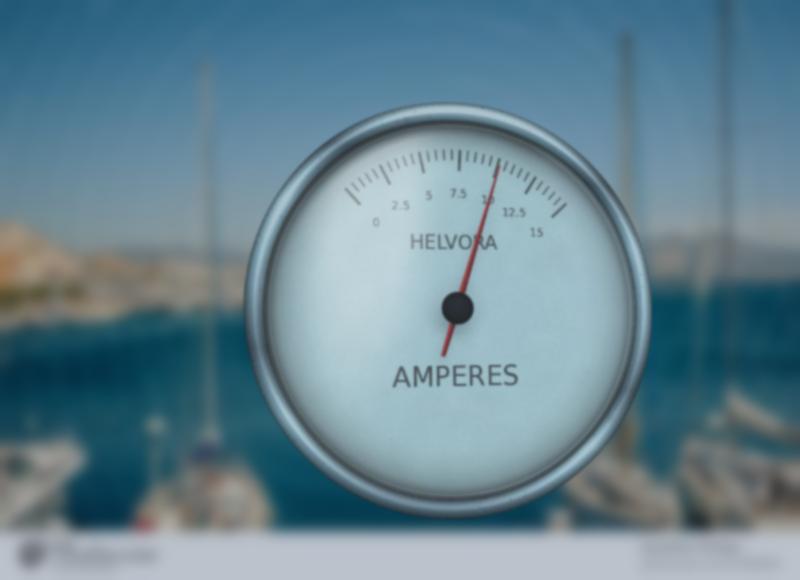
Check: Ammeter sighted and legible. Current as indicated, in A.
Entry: 10 A
